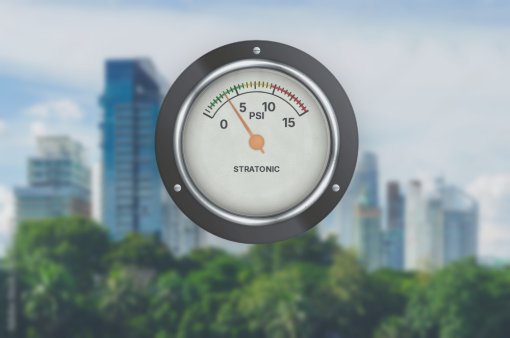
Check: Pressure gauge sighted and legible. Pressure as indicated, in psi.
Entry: 3.5 psi
